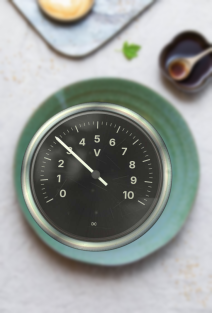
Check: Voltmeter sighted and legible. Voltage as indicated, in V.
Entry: 3 V
